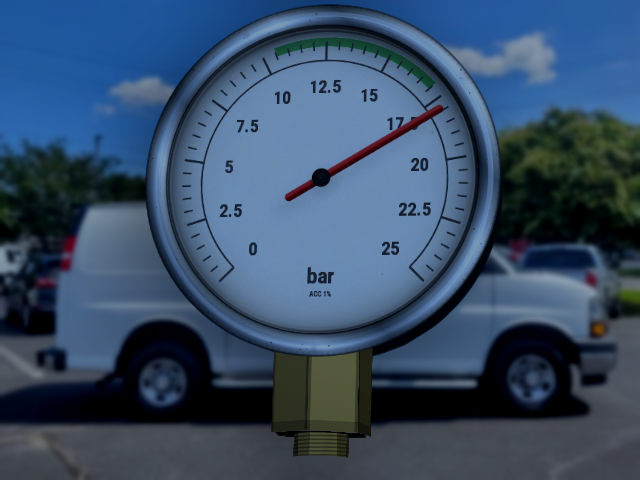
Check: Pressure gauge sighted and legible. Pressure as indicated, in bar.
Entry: 18 bar
